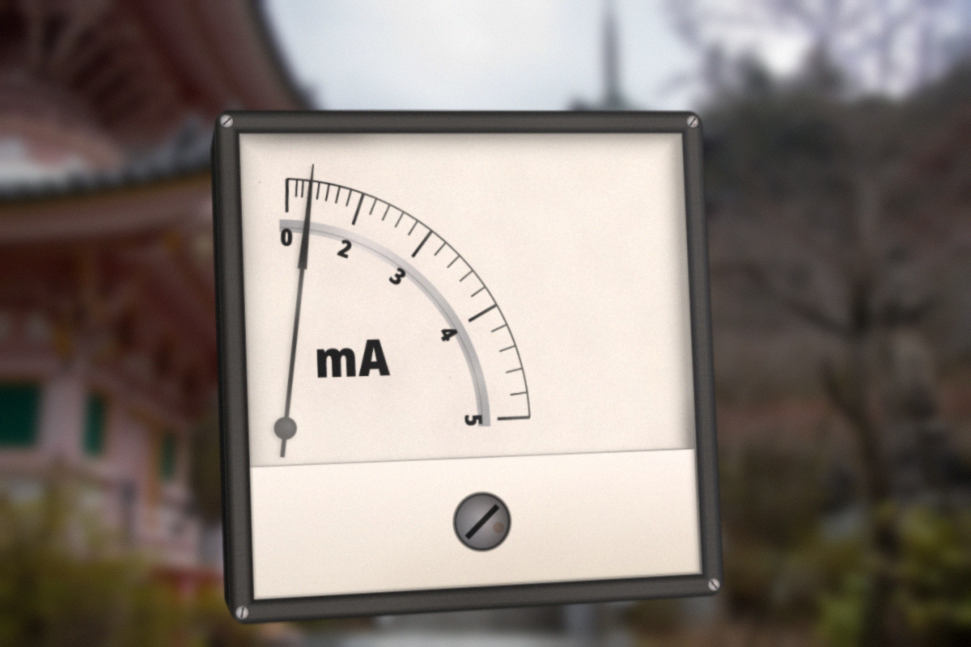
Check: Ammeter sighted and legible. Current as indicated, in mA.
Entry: 1 mA
